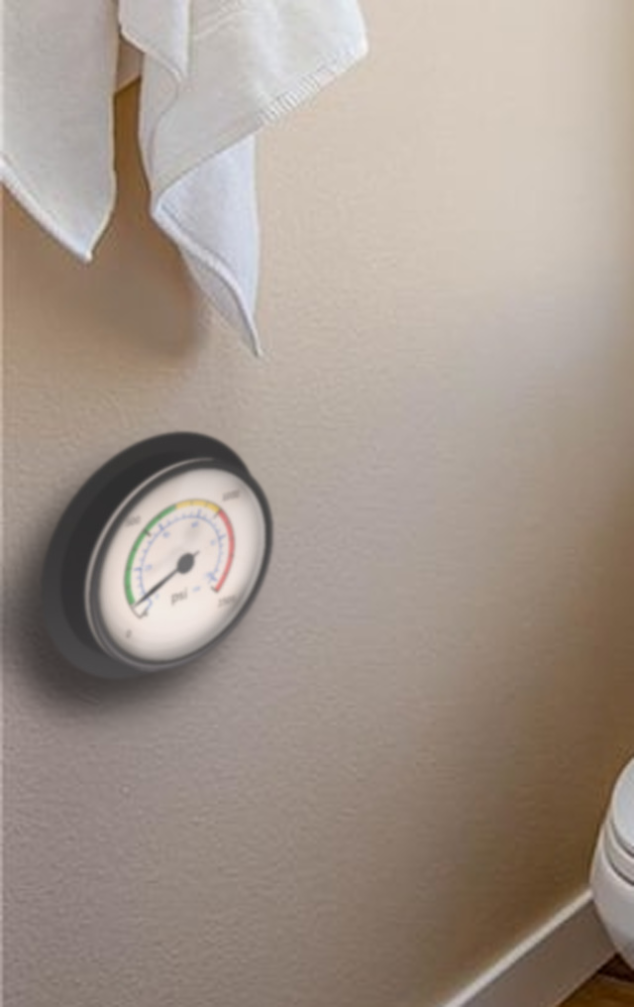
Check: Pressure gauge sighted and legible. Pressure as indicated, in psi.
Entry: 100 psi
